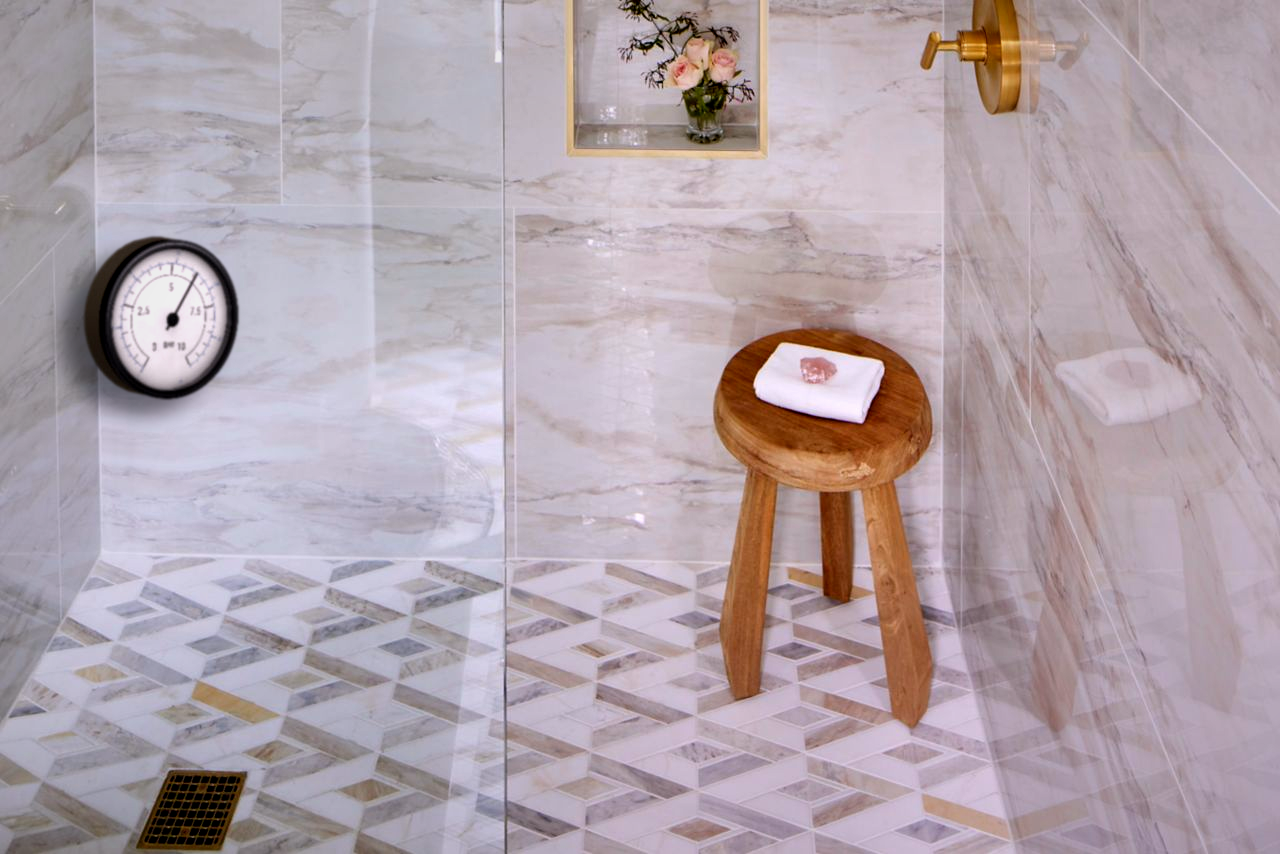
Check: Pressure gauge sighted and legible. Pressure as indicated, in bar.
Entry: 6 bar
